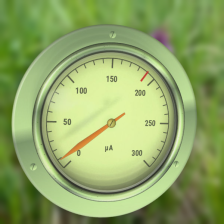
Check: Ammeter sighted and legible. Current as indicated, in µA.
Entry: 10 µA
